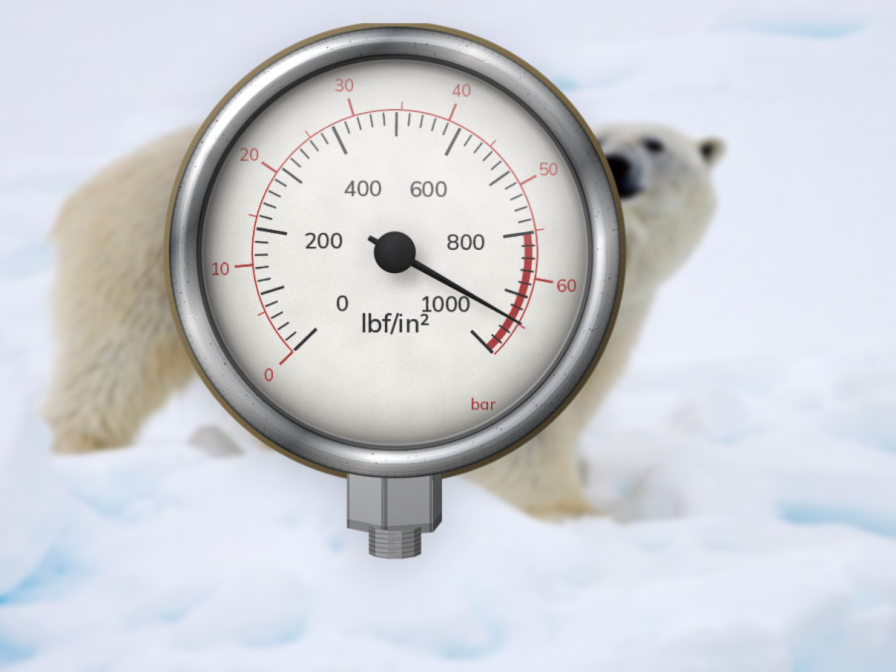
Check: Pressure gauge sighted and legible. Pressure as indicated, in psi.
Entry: 940 psi
